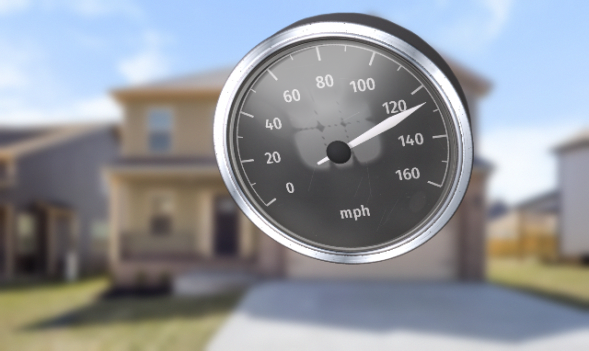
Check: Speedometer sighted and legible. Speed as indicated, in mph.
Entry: 125 mph
